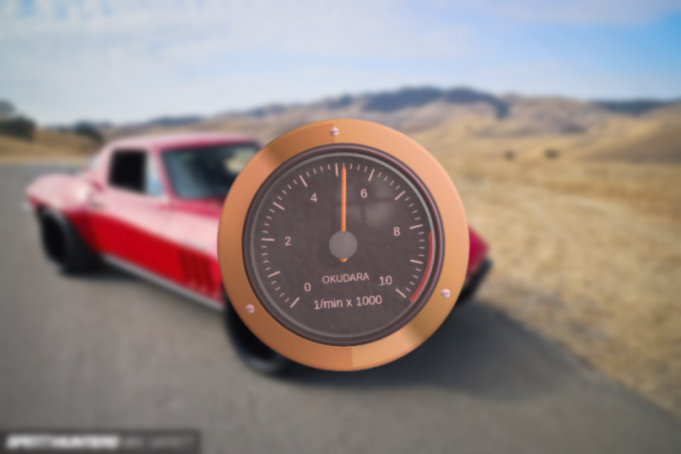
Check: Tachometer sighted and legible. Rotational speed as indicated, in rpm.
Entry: 5200 rpm
